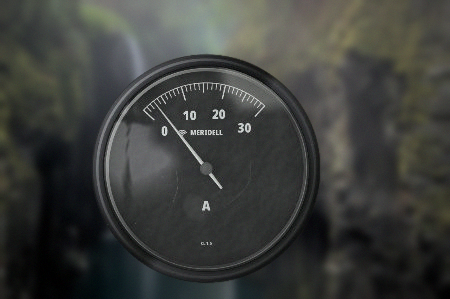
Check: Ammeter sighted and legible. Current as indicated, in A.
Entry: 3 A
